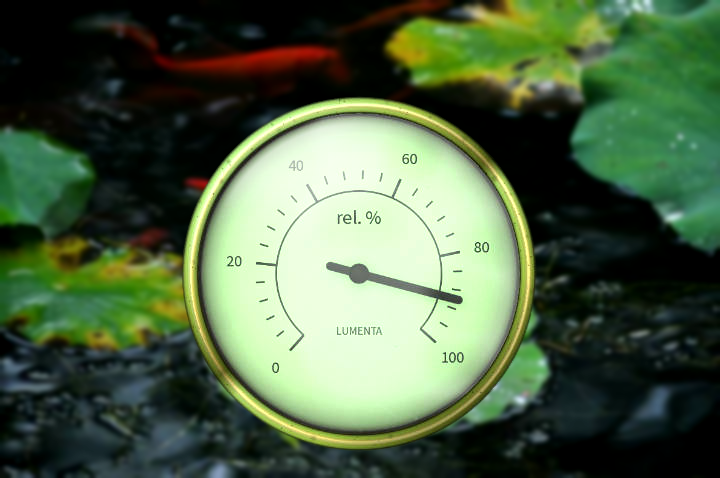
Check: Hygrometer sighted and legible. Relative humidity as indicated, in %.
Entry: 90 %
